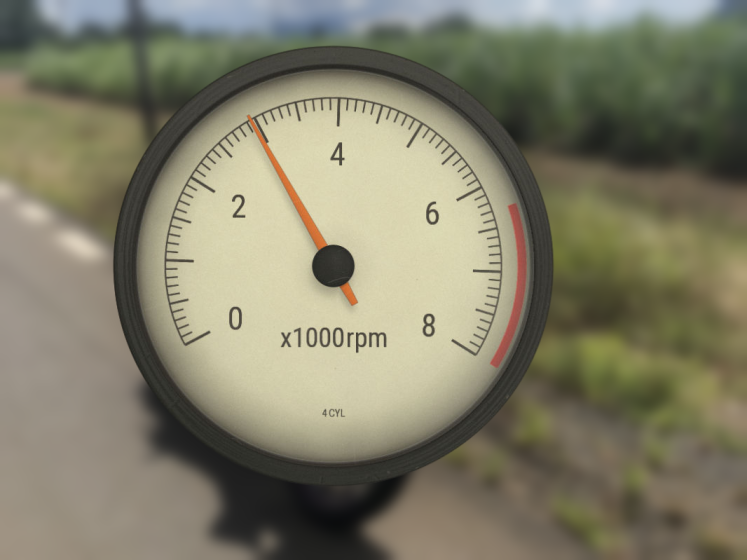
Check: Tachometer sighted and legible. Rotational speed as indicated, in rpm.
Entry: 2950 rpm
